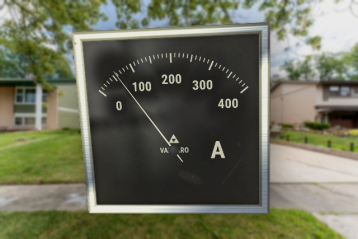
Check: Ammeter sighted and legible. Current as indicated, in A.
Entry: 60 A
